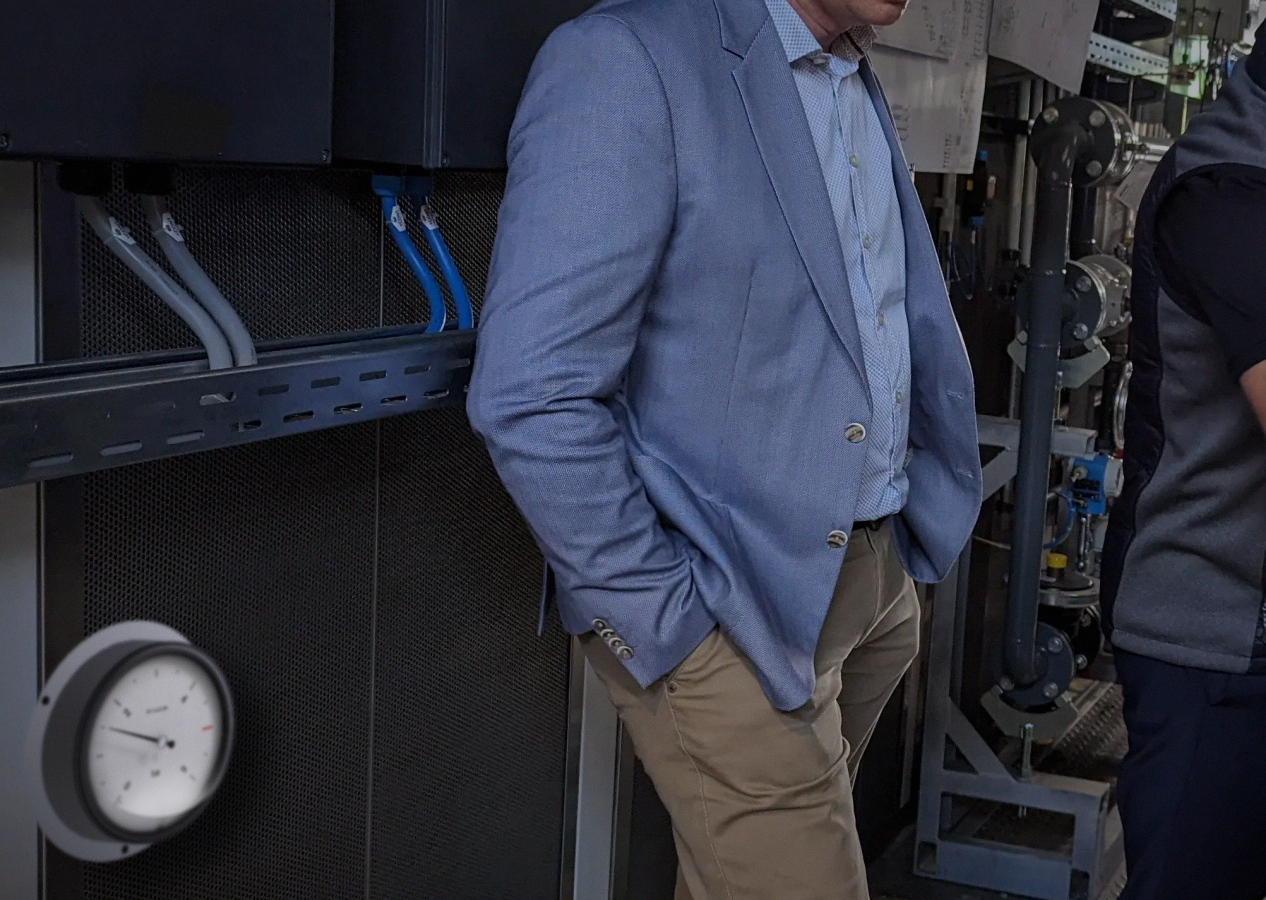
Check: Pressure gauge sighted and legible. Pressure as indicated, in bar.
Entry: 1.5 bar
